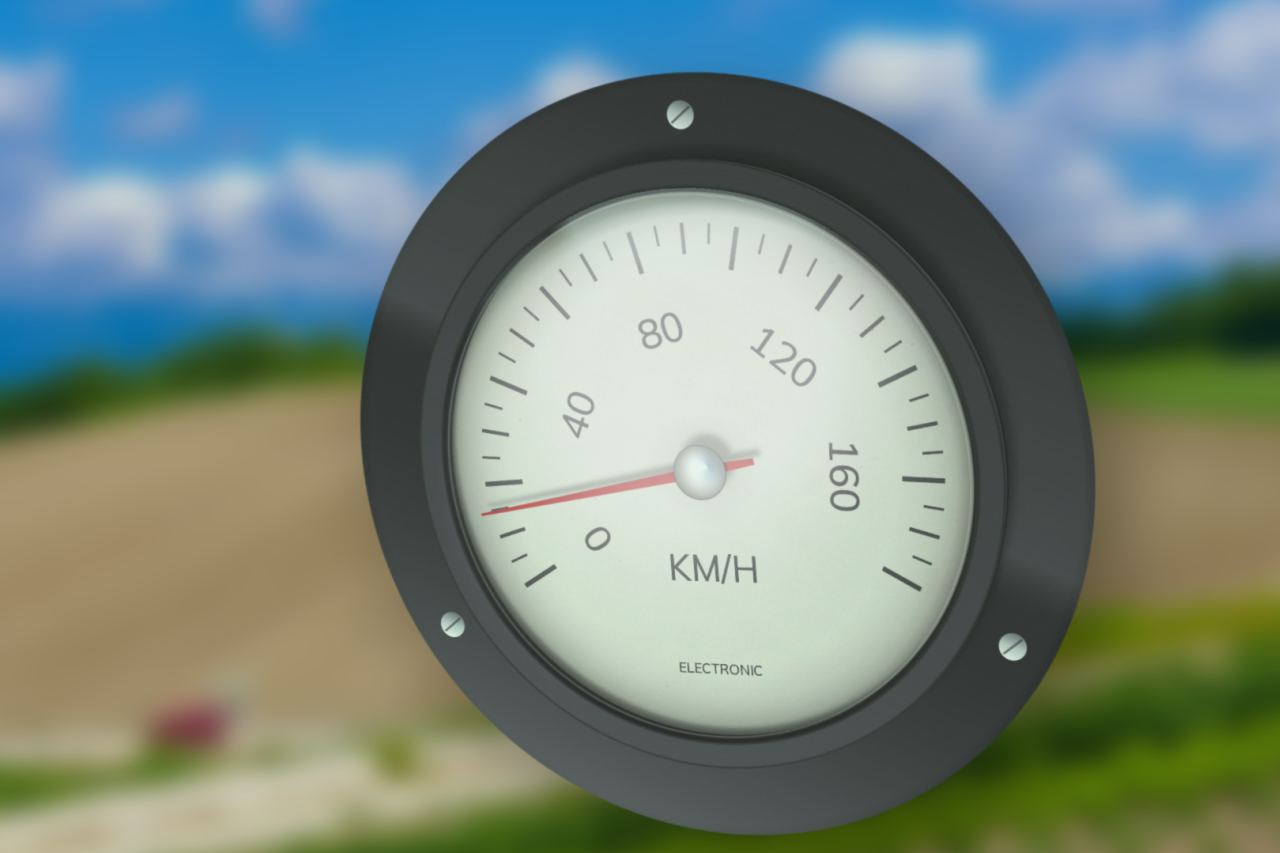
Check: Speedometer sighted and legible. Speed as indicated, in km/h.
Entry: 15 km/h
